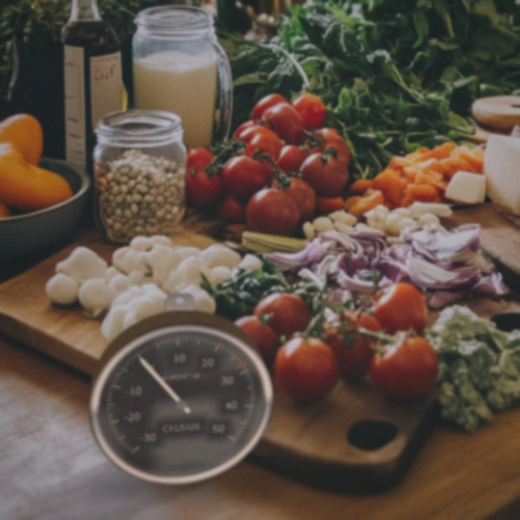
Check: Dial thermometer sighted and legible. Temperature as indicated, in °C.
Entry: 0 °C
